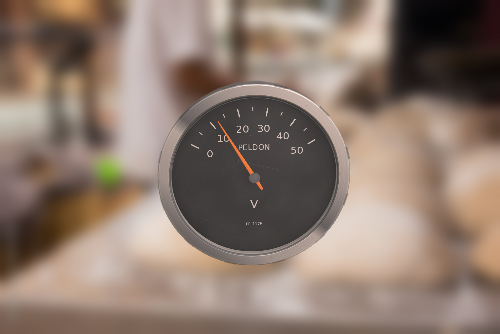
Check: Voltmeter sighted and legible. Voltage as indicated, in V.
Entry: 12.5 V
